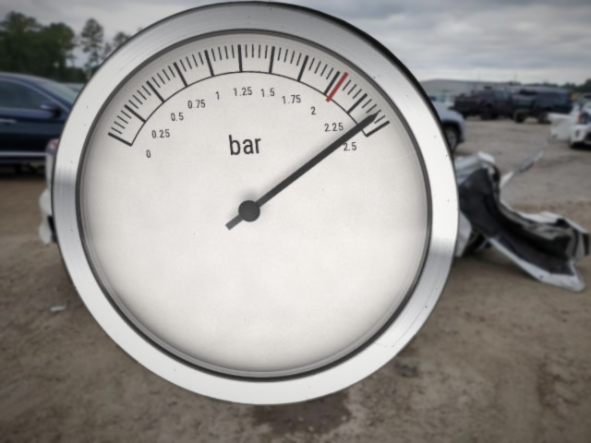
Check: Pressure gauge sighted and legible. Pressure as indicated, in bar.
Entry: 2.4 bar
